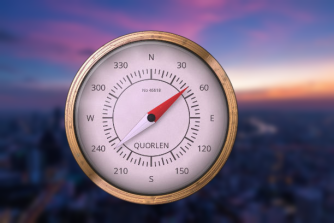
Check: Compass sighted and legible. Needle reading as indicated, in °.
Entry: 50 °
